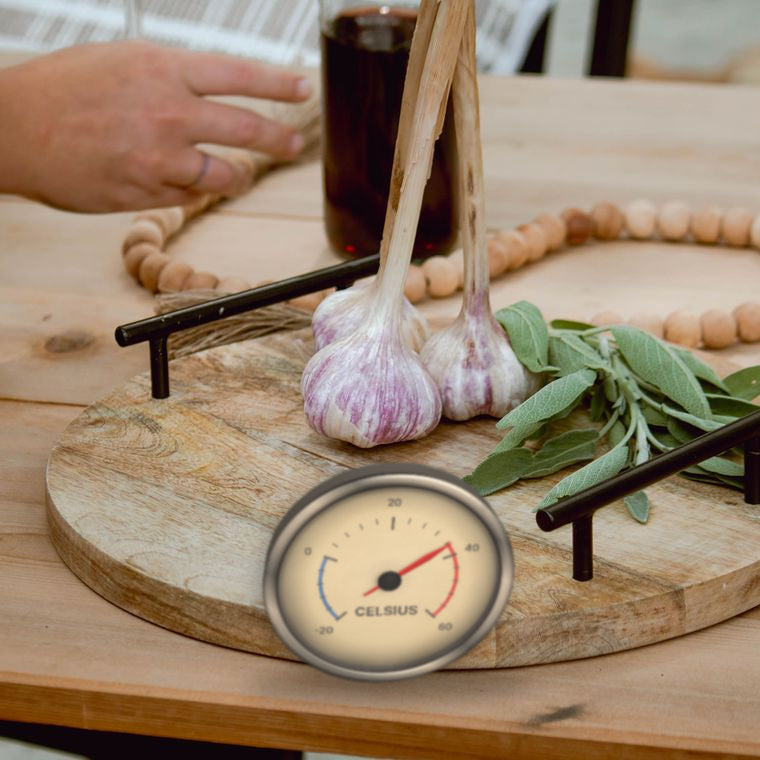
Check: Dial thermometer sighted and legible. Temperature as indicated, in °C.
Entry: 36 °C
